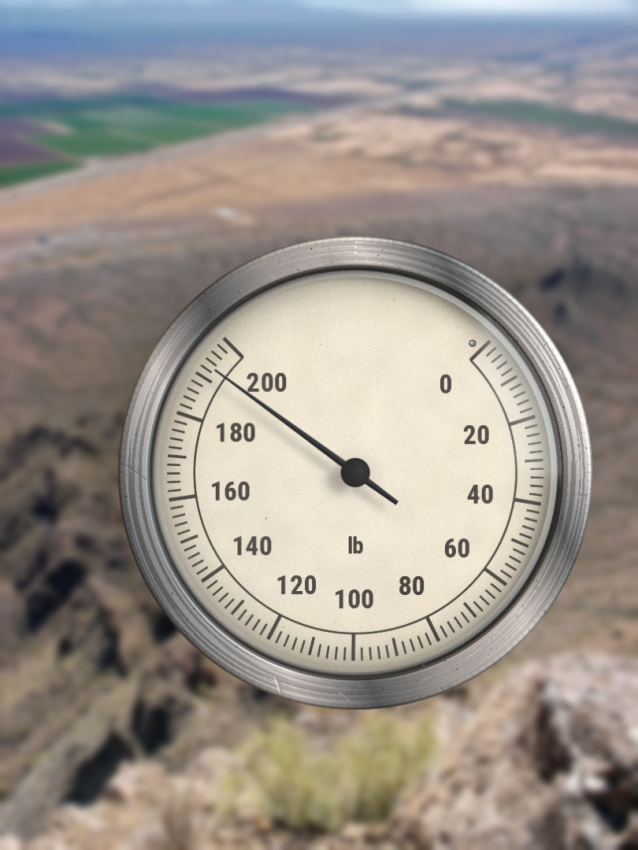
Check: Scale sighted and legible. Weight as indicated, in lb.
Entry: 193 lb
